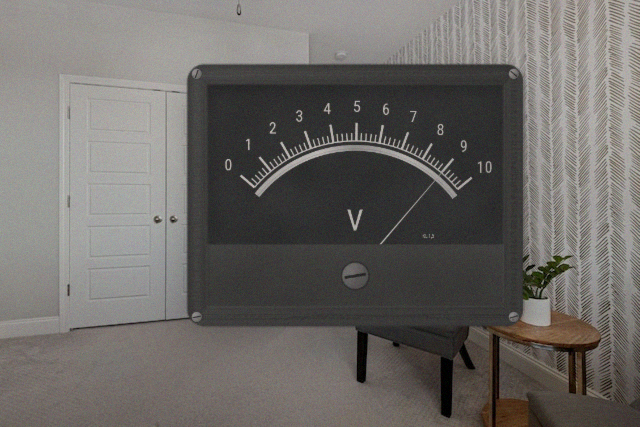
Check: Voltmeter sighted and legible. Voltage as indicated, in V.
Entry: 9 V
